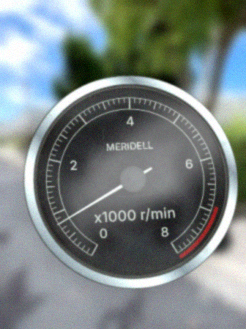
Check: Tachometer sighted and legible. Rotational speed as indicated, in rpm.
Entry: 800 rpm
